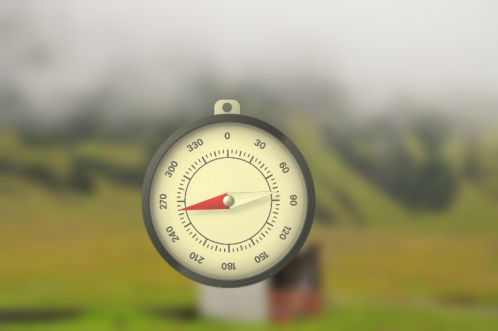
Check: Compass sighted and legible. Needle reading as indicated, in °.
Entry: 260 °
